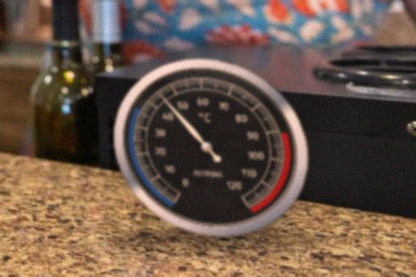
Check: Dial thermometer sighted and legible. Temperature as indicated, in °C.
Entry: 45 °C
